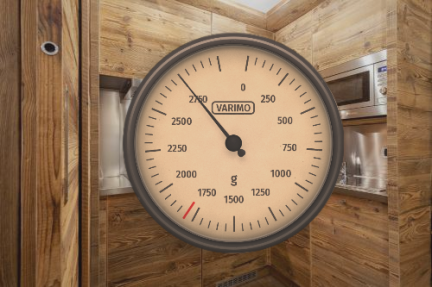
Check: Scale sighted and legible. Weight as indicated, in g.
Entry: 2750 g
